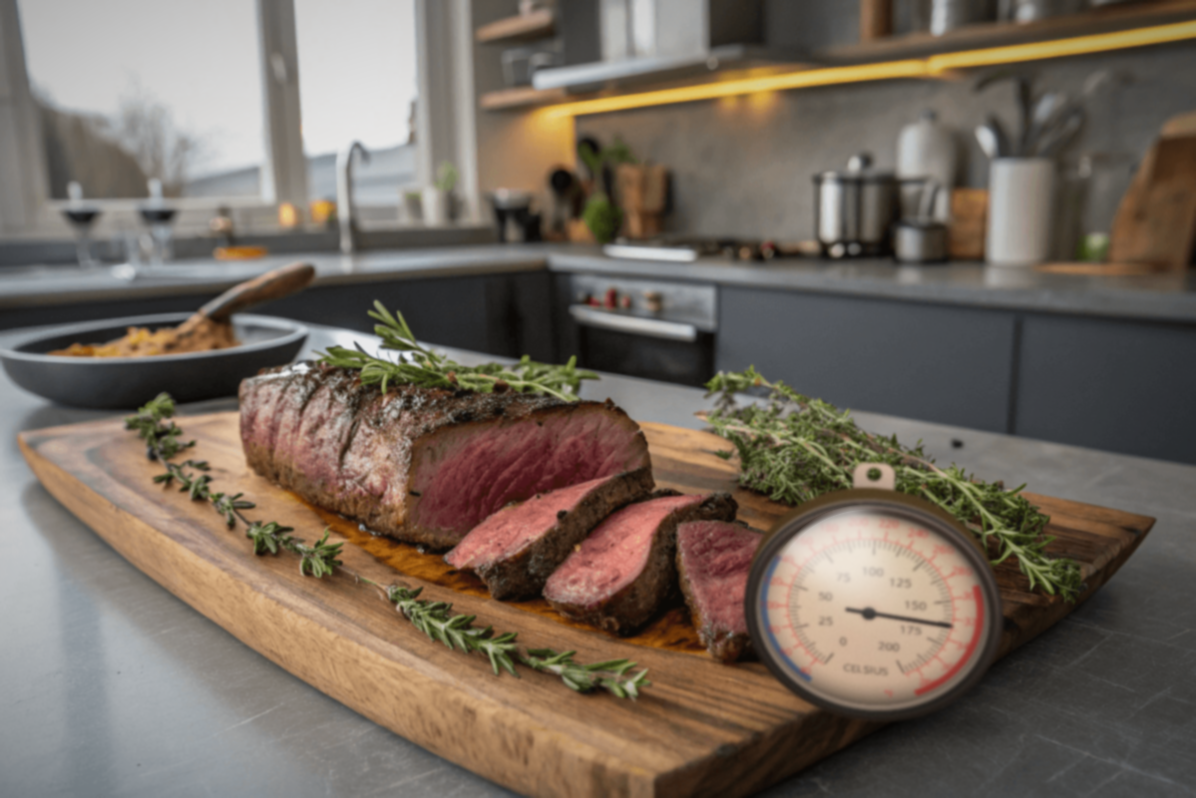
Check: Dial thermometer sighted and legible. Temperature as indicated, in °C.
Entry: 162.5 °C
